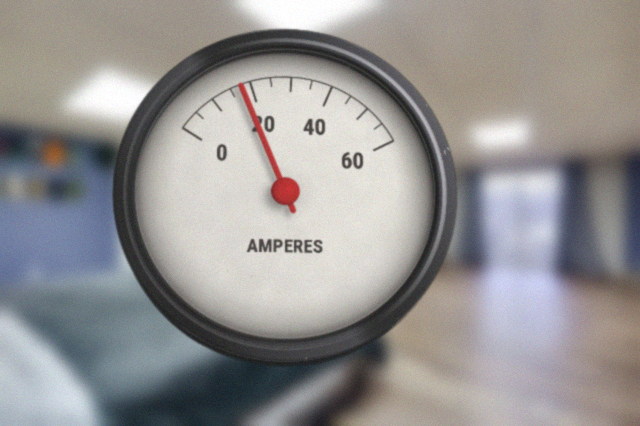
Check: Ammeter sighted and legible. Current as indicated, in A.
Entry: 17.5 A
